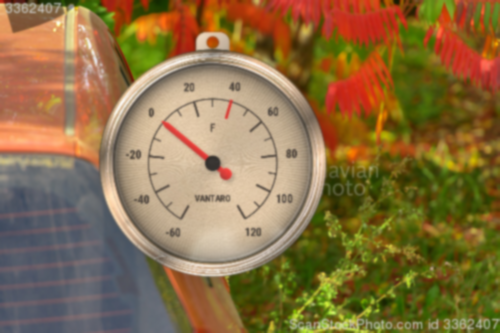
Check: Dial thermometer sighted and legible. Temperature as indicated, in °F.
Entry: 0 °F
